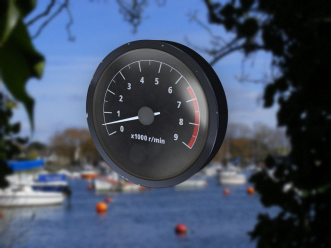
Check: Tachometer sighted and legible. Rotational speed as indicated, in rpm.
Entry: 500 rpm
